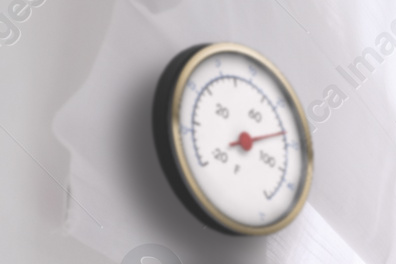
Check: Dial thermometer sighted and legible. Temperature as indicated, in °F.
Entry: 80 °F
